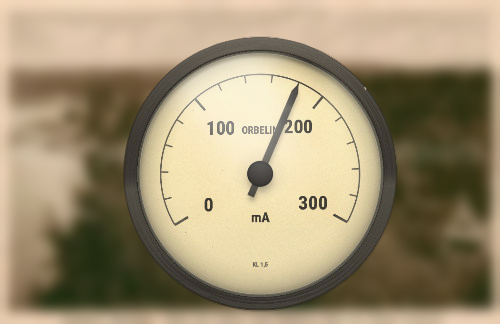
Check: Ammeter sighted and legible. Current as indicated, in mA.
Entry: 180 mA
